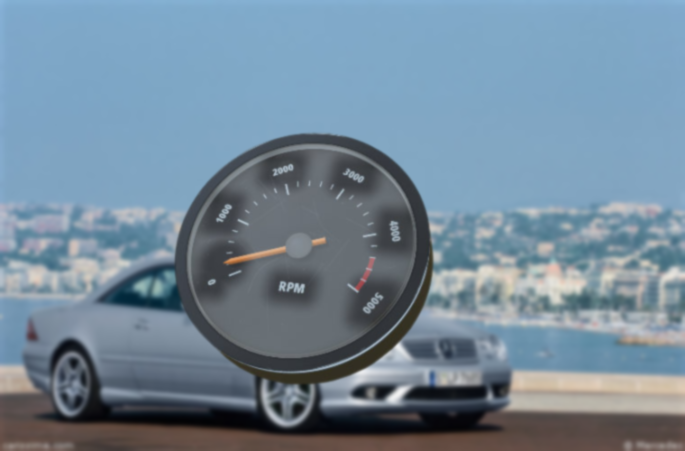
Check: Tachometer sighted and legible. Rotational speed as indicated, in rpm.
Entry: 200 rpm
